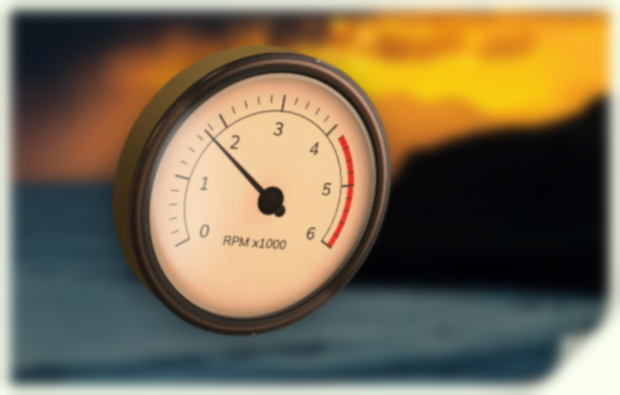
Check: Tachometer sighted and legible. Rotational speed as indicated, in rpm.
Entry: 1700 rpm
